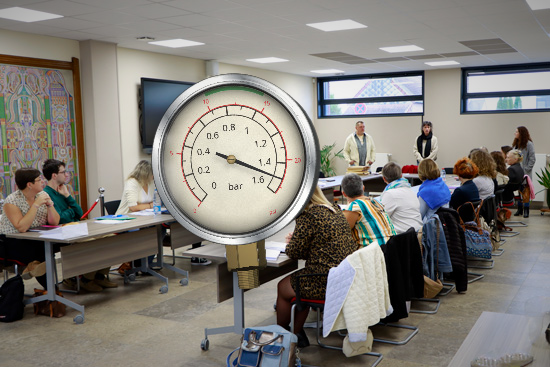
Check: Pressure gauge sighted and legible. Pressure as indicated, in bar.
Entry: 1.5 bar
